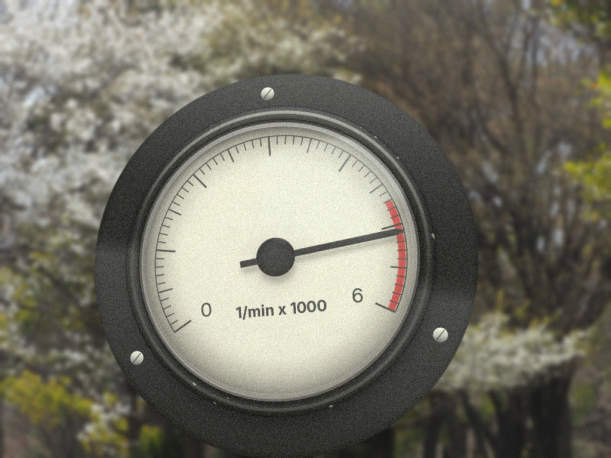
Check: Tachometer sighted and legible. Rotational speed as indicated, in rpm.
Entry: 5100 rpm
